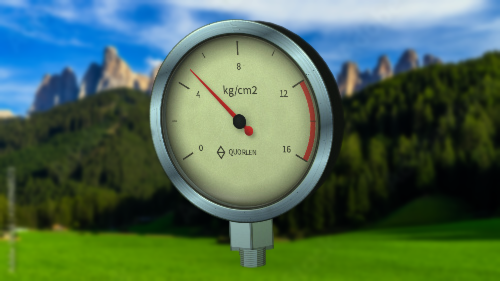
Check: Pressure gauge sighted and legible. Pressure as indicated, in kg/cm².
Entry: 5 kg/cm²
